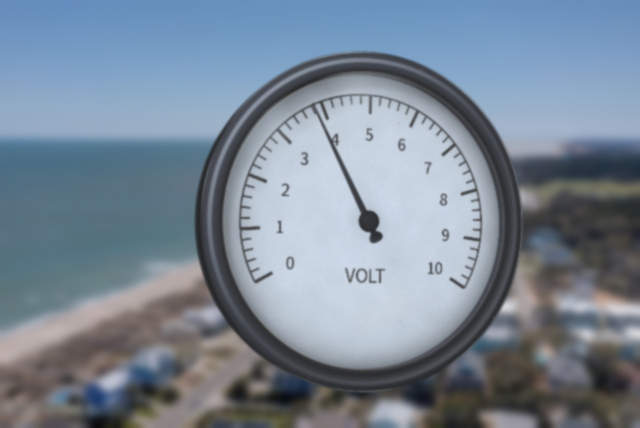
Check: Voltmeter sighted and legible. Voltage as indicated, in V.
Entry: 3.8 V
